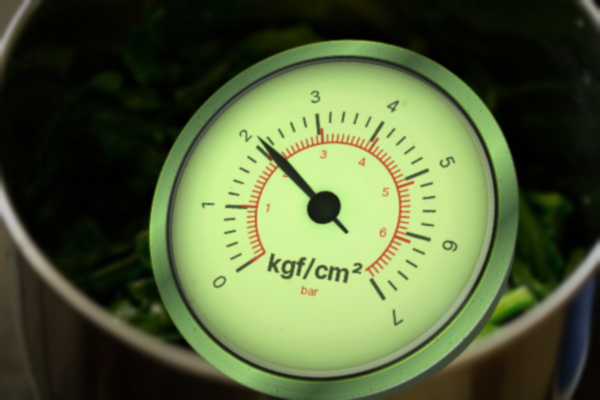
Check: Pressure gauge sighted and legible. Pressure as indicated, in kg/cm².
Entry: 2.1 kg/cm²
